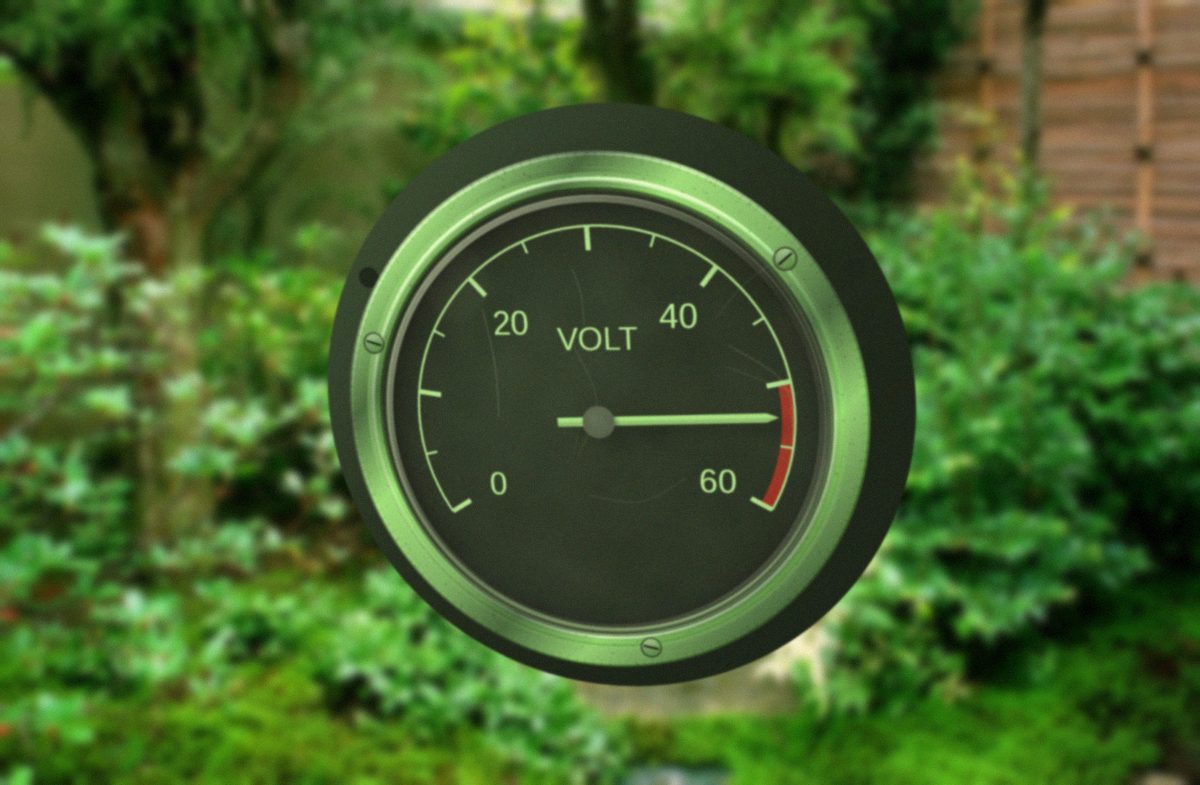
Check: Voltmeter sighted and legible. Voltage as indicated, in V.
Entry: 52.5 V
